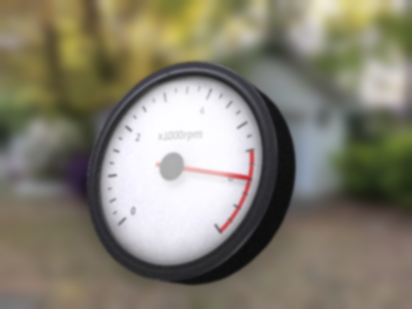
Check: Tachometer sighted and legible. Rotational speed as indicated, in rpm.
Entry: 6000 rpm
